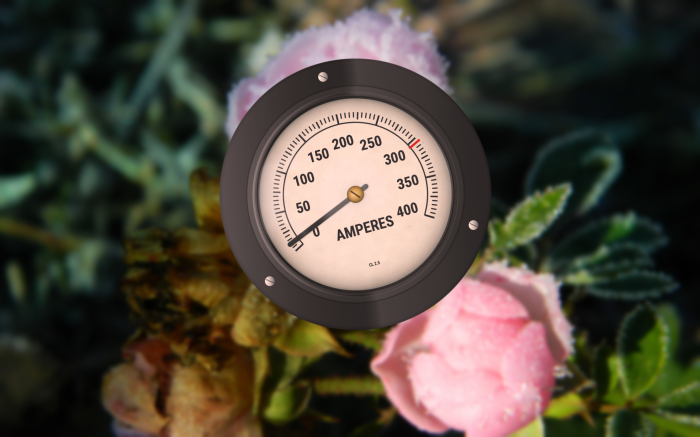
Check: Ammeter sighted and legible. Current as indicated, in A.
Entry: 10 A
